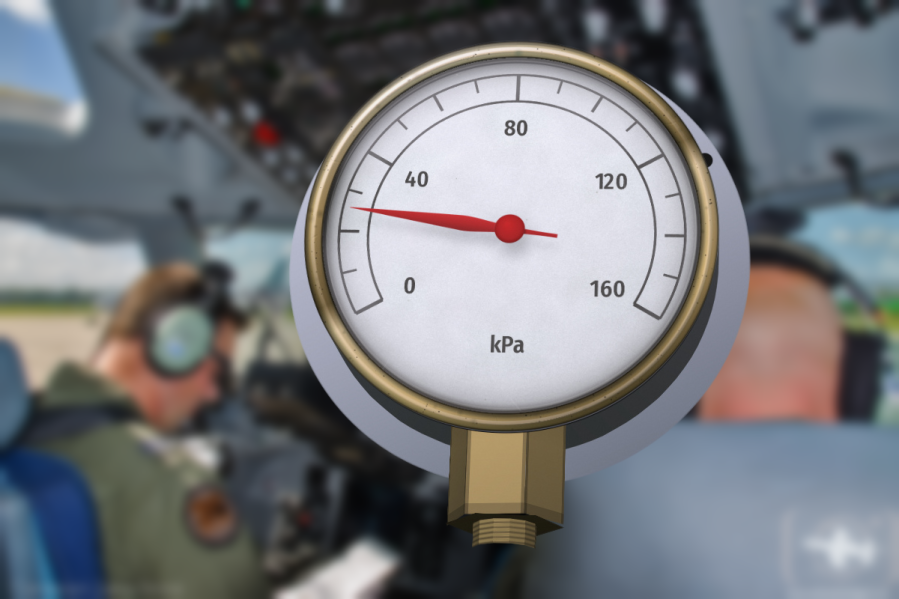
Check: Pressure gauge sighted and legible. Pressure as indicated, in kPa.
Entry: 25 kPa
